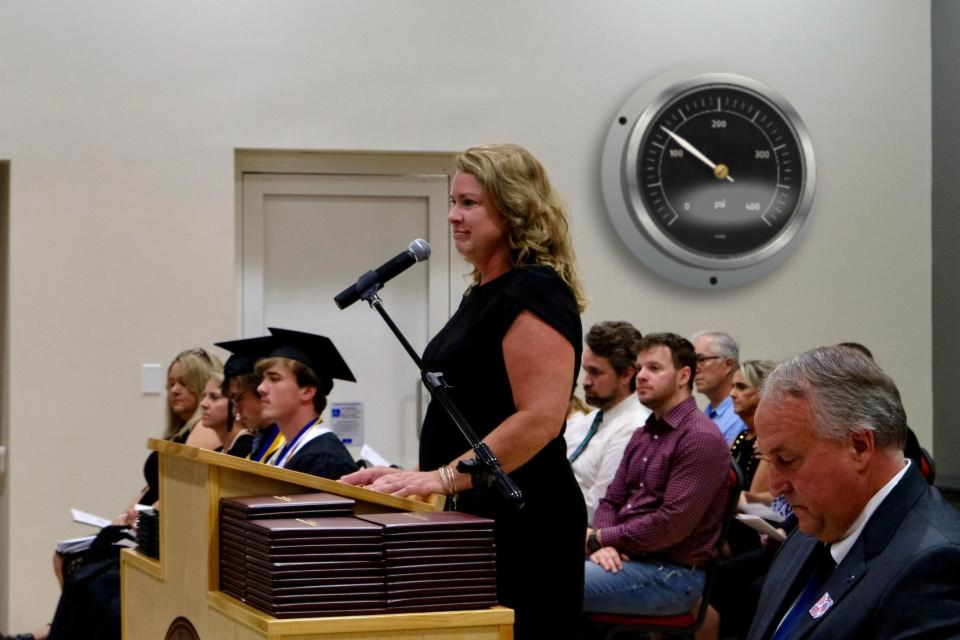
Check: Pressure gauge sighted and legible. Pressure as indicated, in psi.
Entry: 120 psi
